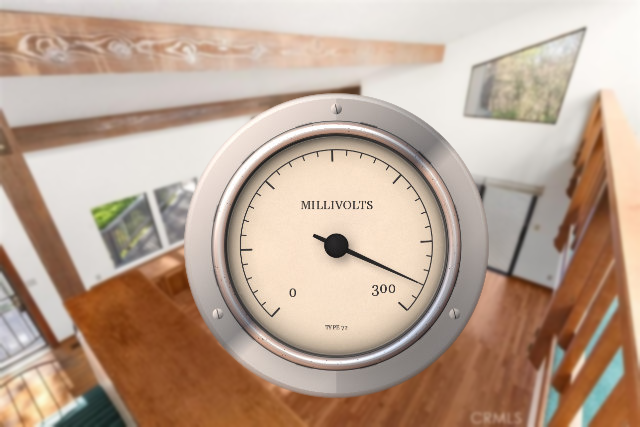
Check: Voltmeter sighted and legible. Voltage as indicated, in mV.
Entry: 280 mV
